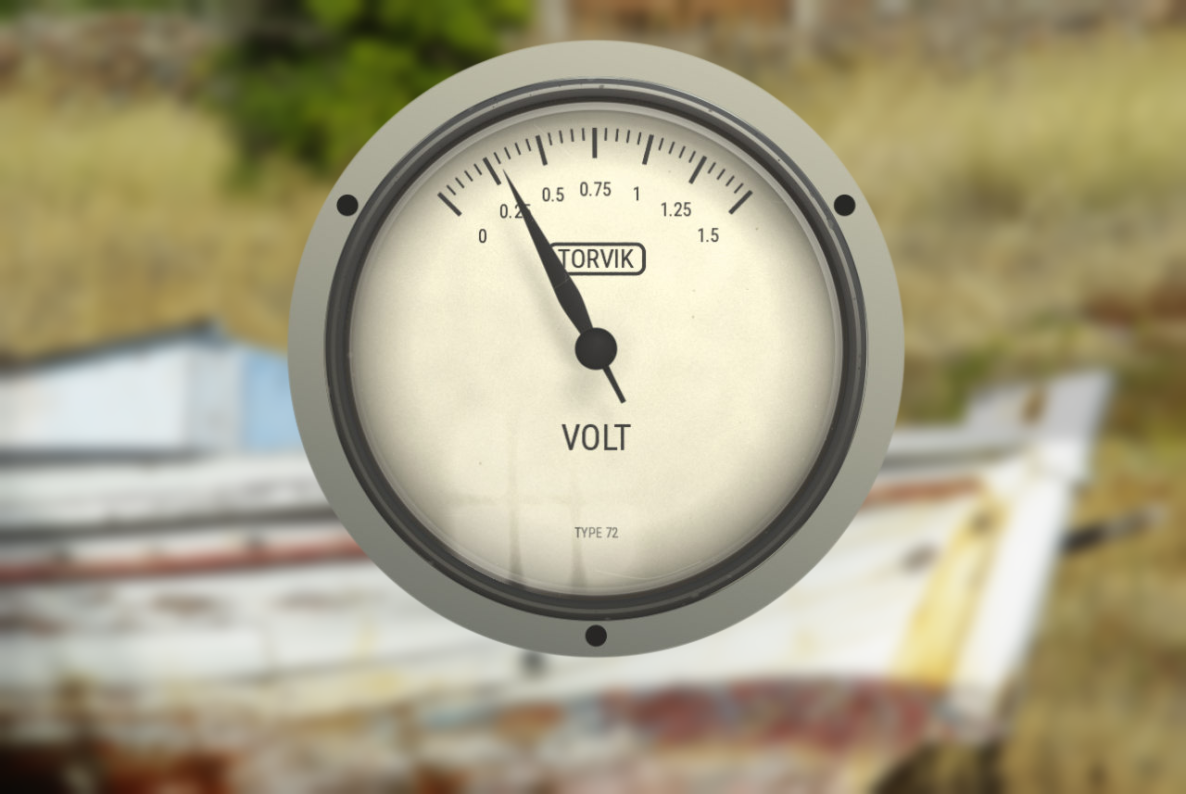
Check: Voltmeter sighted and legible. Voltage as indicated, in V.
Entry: 0.3 V
